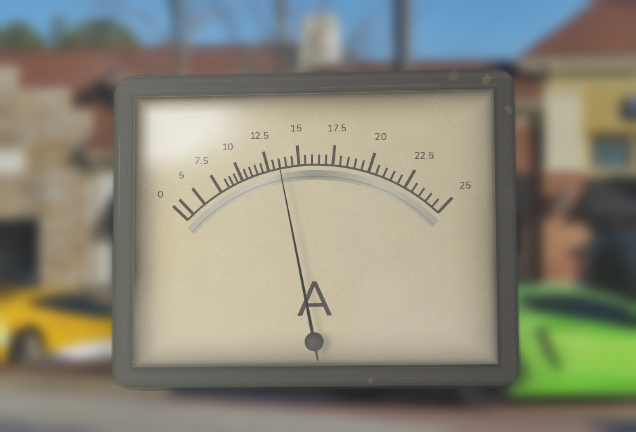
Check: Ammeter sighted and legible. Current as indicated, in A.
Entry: 13.5 A
